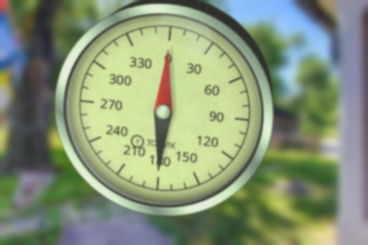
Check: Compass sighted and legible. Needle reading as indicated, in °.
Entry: 0 °
